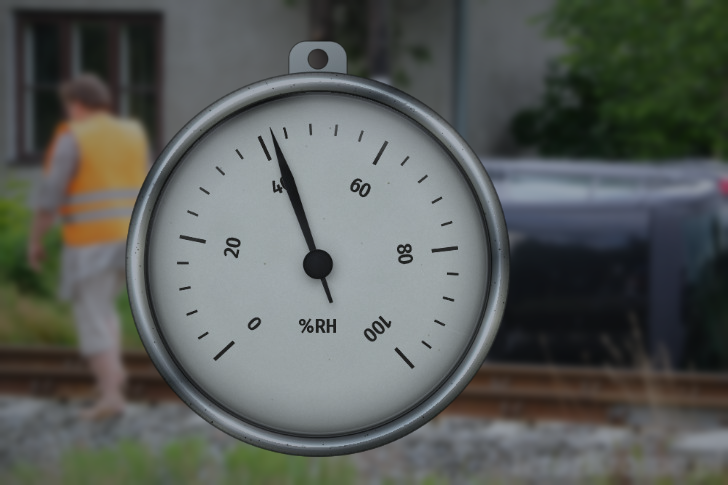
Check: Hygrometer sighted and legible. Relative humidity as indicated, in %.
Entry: 42 %
